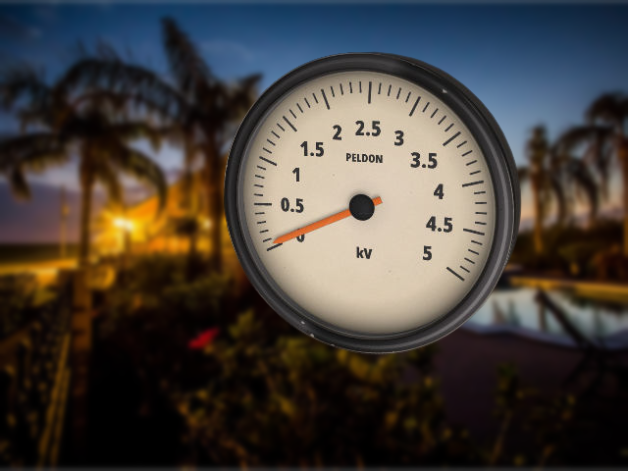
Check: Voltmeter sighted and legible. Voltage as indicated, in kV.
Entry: 0.05 kV
